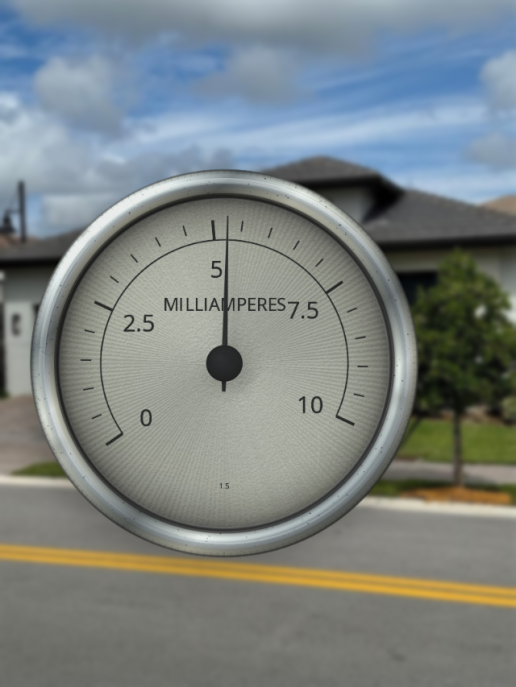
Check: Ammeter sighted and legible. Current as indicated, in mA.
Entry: 5.25 mA
